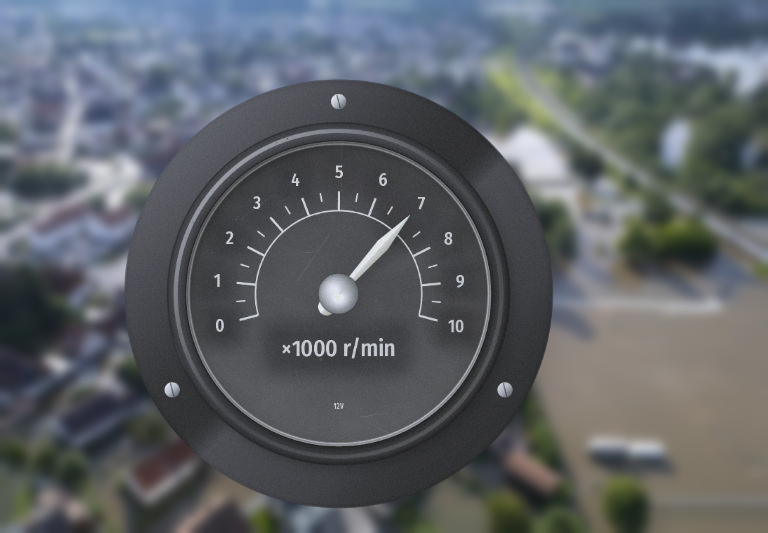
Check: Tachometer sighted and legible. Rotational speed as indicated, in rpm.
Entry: 7000 rpm
